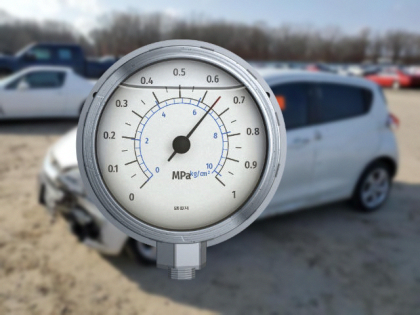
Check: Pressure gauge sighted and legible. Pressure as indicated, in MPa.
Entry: 0.65 MPa
